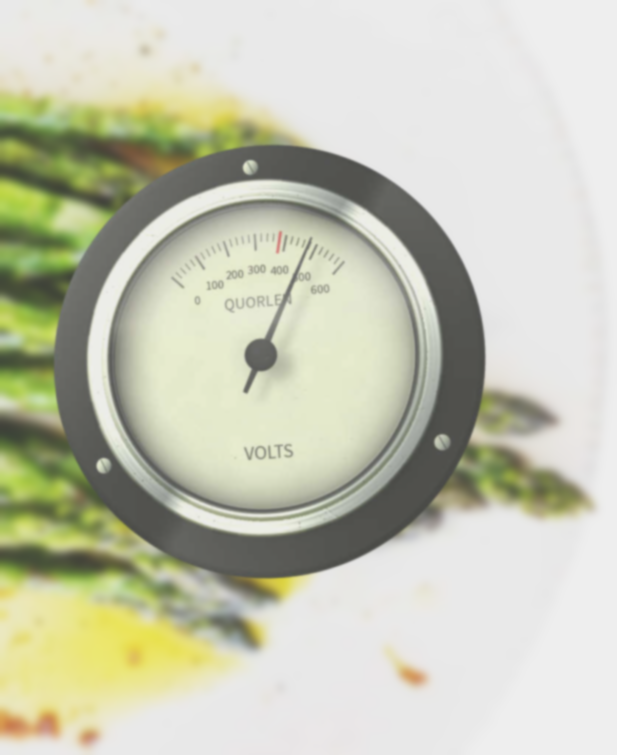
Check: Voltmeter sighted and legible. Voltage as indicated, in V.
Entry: 480 V
